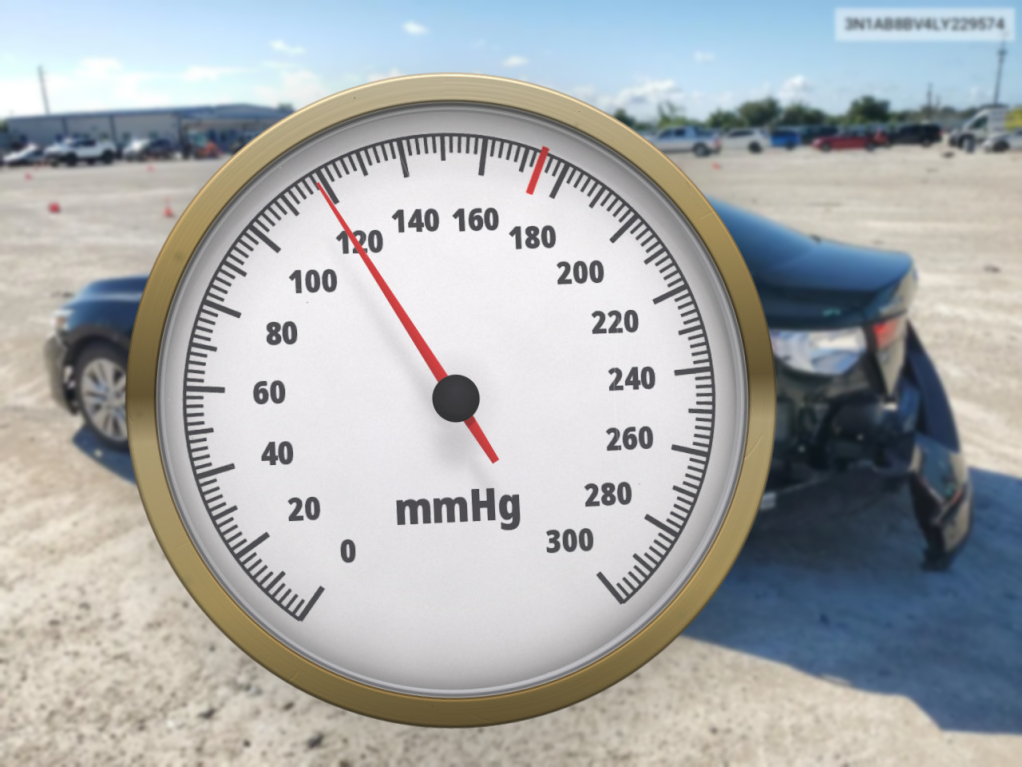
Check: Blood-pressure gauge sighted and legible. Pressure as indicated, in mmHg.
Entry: 118 mmHg
